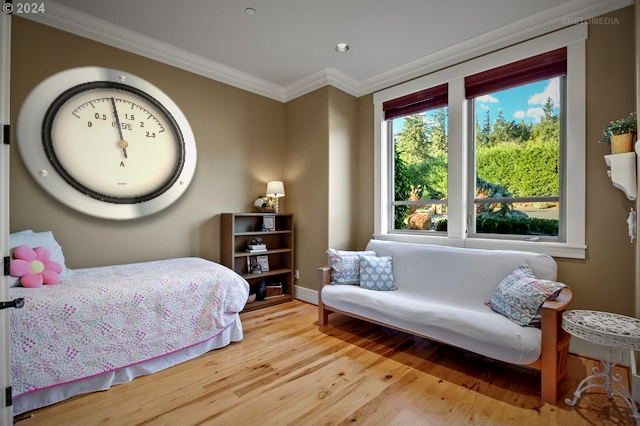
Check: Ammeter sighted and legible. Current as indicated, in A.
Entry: 1 A
